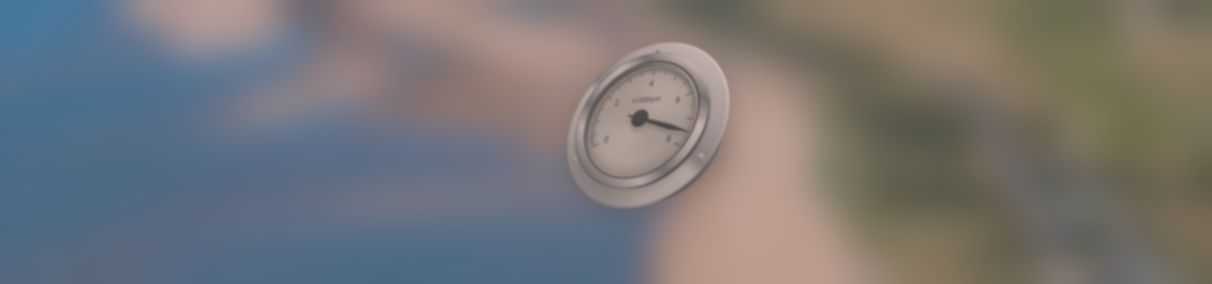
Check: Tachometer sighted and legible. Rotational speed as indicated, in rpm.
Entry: 7500 rpm
